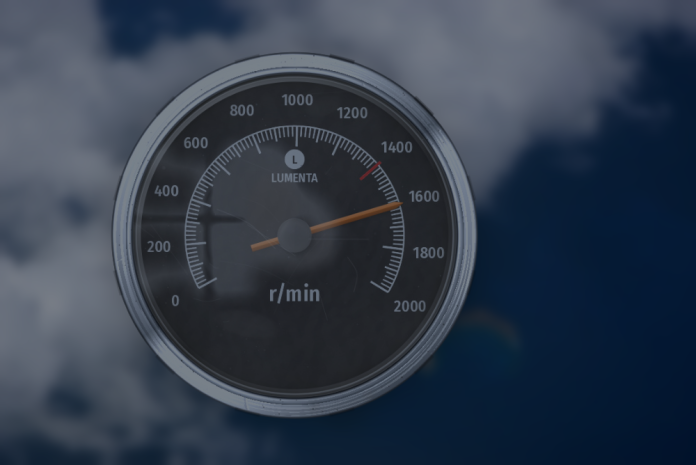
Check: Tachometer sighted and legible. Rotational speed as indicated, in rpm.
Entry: 1600 rpm
